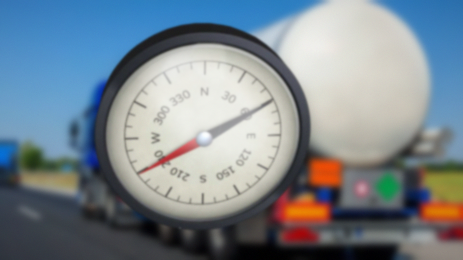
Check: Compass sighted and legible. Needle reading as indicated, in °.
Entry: 240 °
